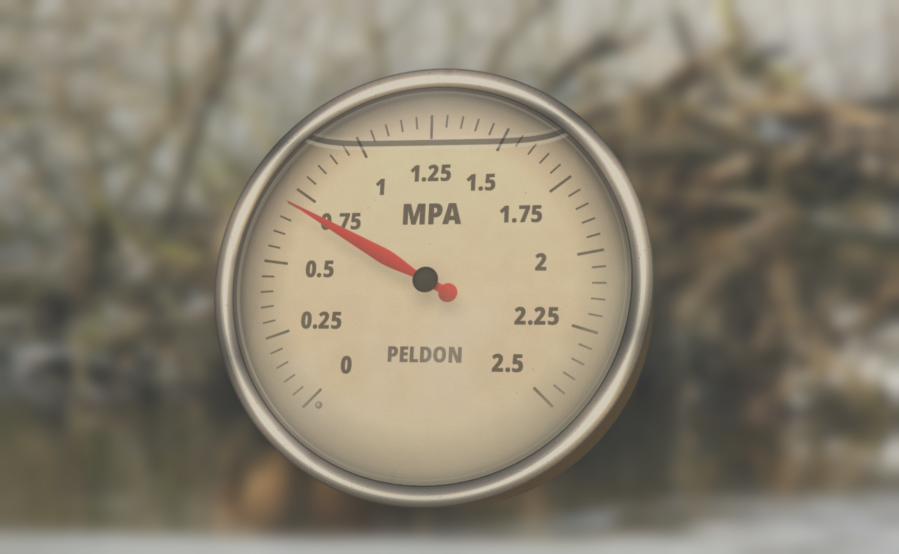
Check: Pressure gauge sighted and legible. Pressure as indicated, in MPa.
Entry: 0.7 MPa
